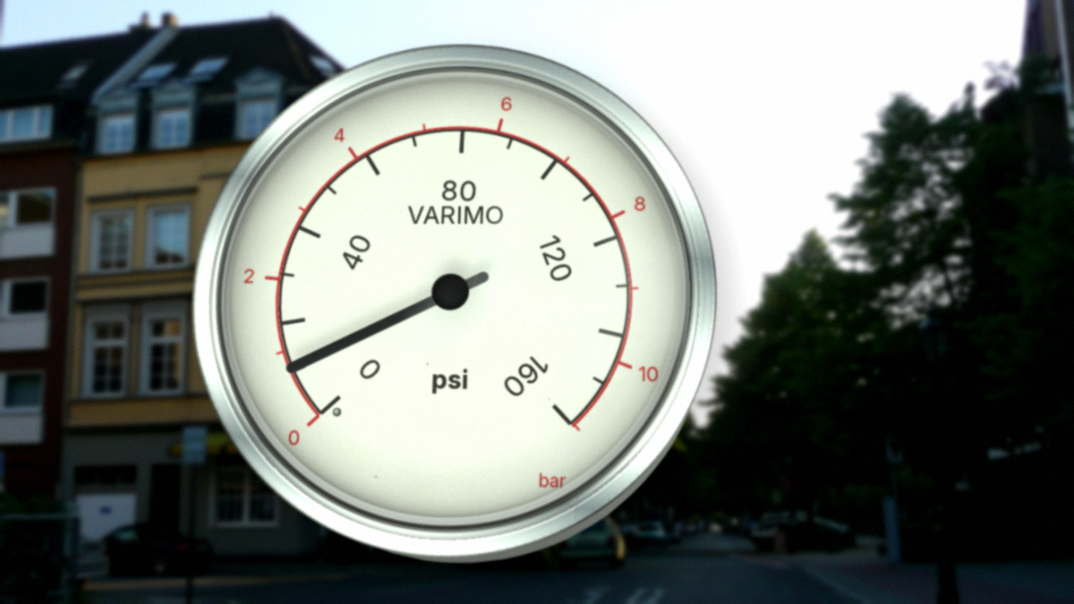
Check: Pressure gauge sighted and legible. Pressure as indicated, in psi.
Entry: 10 psi
